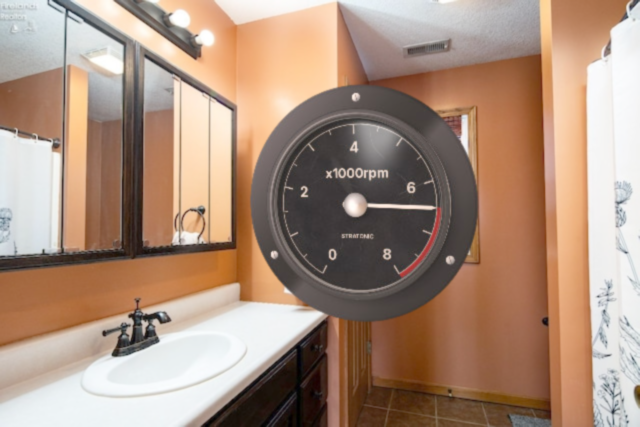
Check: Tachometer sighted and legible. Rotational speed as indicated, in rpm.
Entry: 6500 rpm
